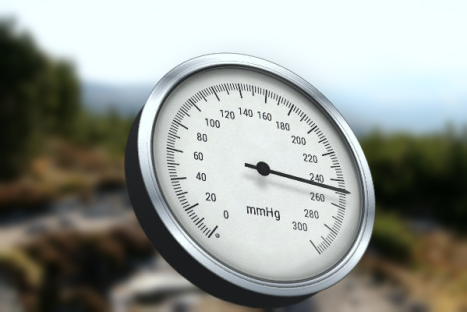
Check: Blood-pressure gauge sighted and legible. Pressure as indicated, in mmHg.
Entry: 250 mmHg
